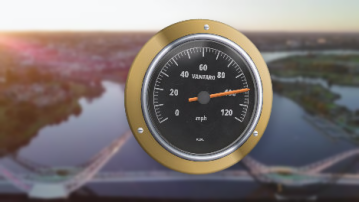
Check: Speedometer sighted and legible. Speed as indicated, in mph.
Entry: 100 mph
